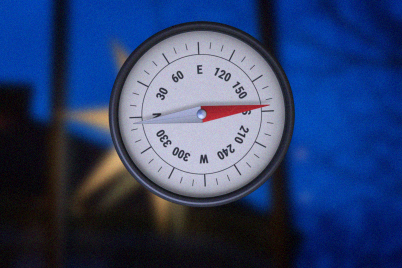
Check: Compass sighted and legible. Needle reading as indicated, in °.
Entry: 175 °
